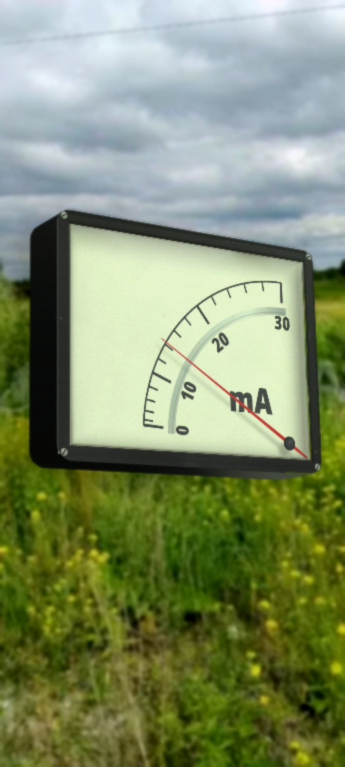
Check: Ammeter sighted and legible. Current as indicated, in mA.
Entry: 14 mA
